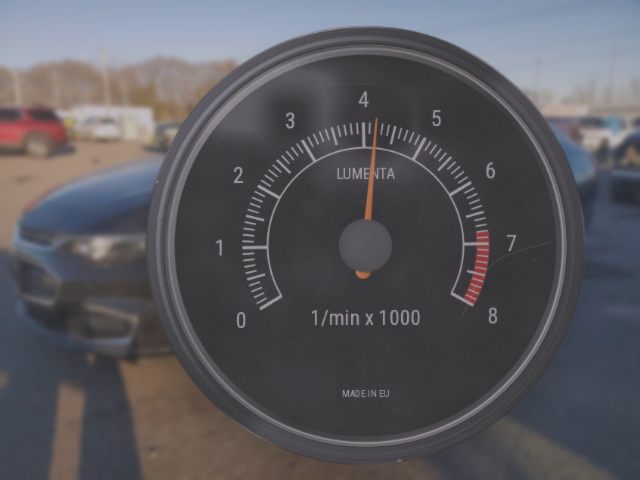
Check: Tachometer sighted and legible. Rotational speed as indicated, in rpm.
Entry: 4200 rpm
